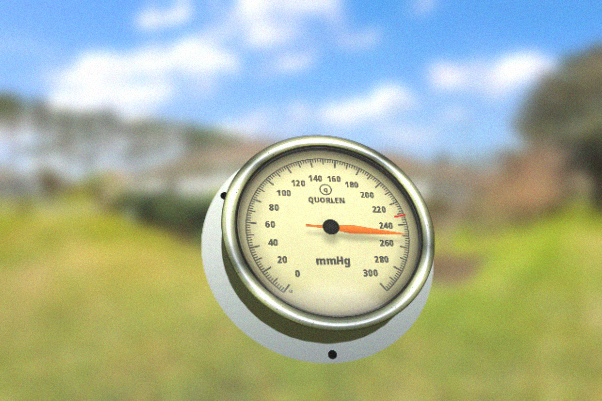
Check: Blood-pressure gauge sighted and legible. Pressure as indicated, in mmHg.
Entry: 250 mmHg
